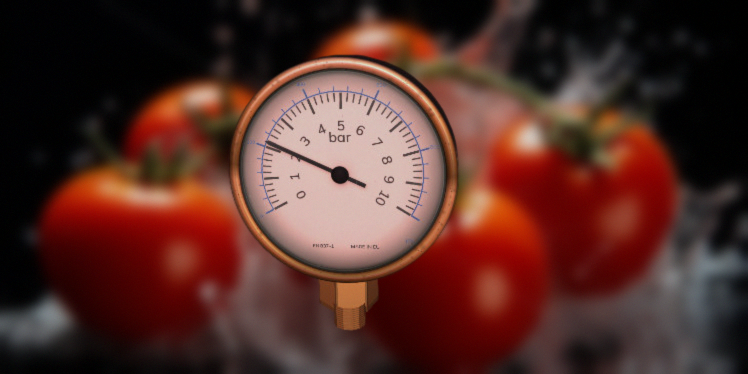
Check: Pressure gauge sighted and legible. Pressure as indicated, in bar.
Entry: 2.2 bar
